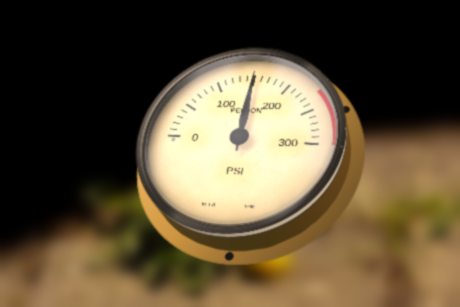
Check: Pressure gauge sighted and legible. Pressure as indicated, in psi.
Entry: 150 psi
